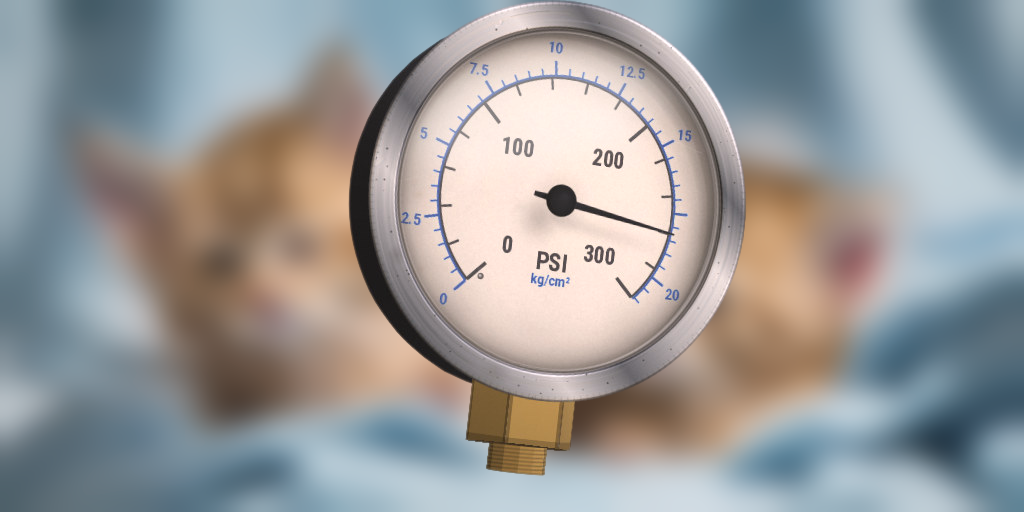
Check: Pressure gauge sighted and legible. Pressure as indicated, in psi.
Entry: 260 psi
